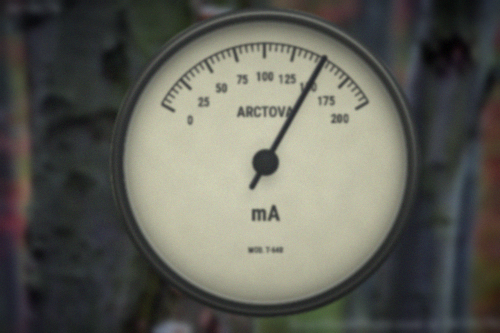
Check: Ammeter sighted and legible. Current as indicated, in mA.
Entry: 150 mA
